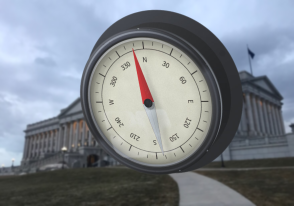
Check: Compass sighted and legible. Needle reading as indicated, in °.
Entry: 350 °
